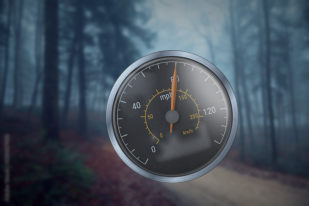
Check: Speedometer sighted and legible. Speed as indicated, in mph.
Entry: 80 mph
